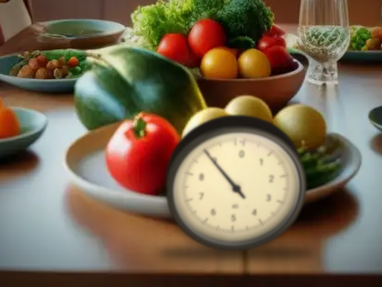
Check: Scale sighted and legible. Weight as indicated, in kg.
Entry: 9 kg
